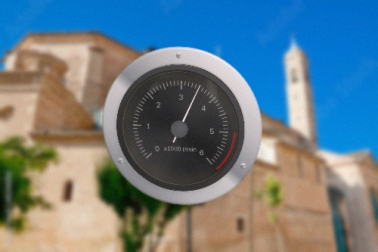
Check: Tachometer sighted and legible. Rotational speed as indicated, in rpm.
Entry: 3500 rpm
